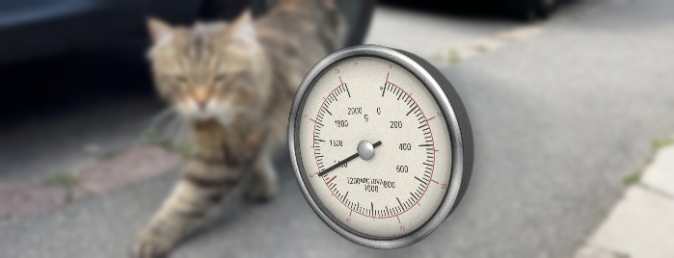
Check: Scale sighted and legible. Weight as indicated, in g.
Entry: 1400 g
